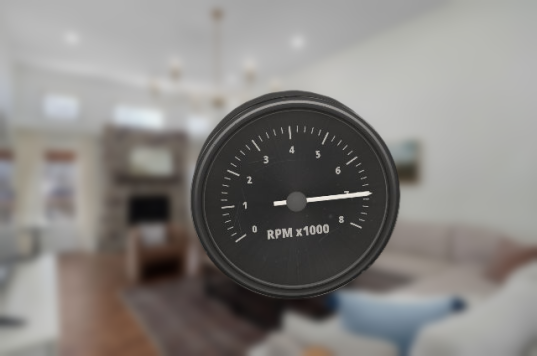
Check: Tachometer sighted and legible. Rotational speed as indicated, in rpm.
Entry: 7000 rpm
